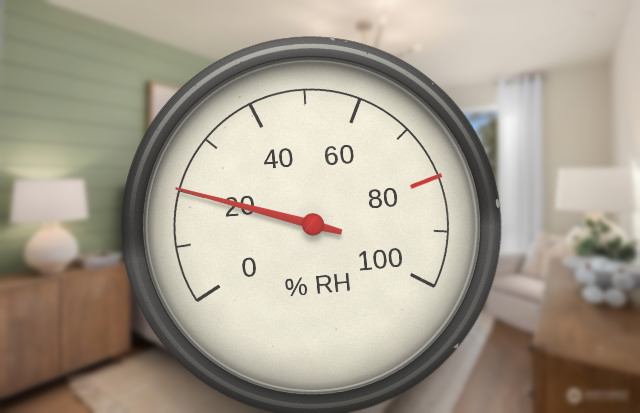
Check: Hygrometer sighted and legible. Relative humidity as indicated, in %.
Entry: 20 %
